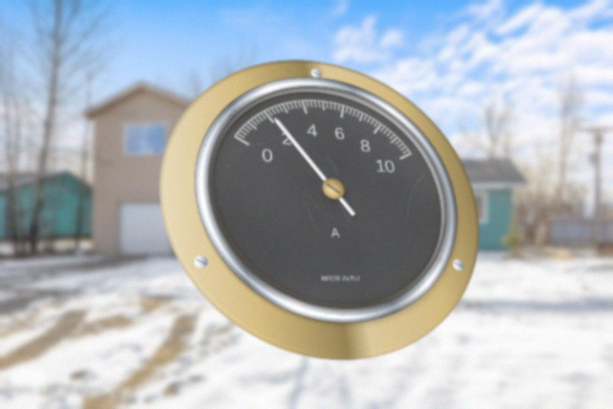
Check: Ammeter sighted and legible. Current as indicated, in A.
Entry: 2 A
